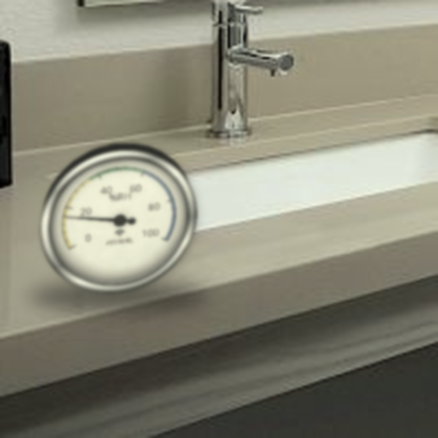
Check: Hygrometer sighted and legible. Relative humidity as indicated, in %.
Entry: 16 %
